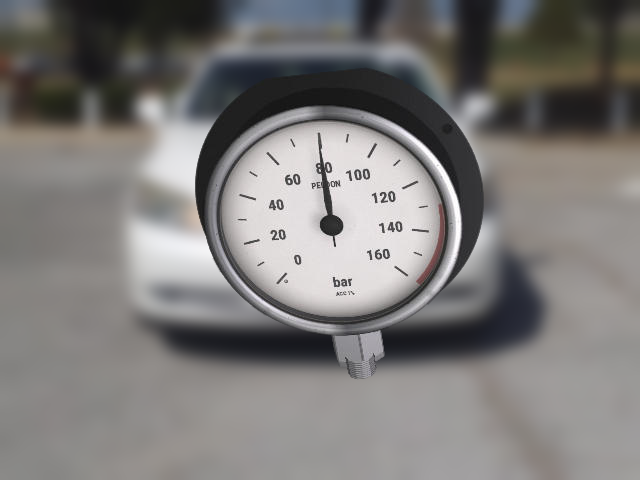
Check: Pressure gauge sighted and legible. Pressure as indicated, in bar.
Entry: 80 bar
